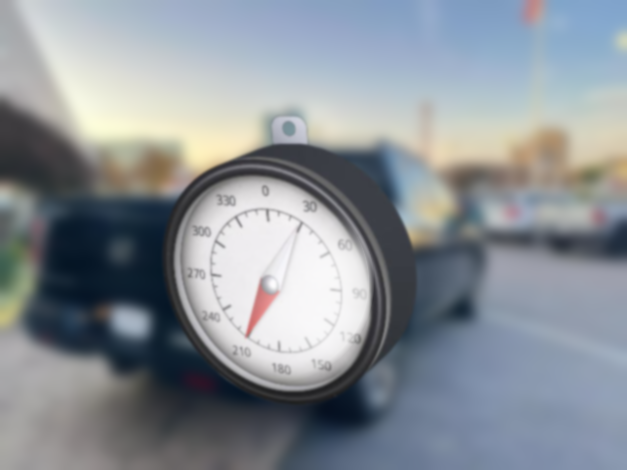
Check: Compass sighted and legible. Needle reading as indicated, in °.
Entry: 210 °
